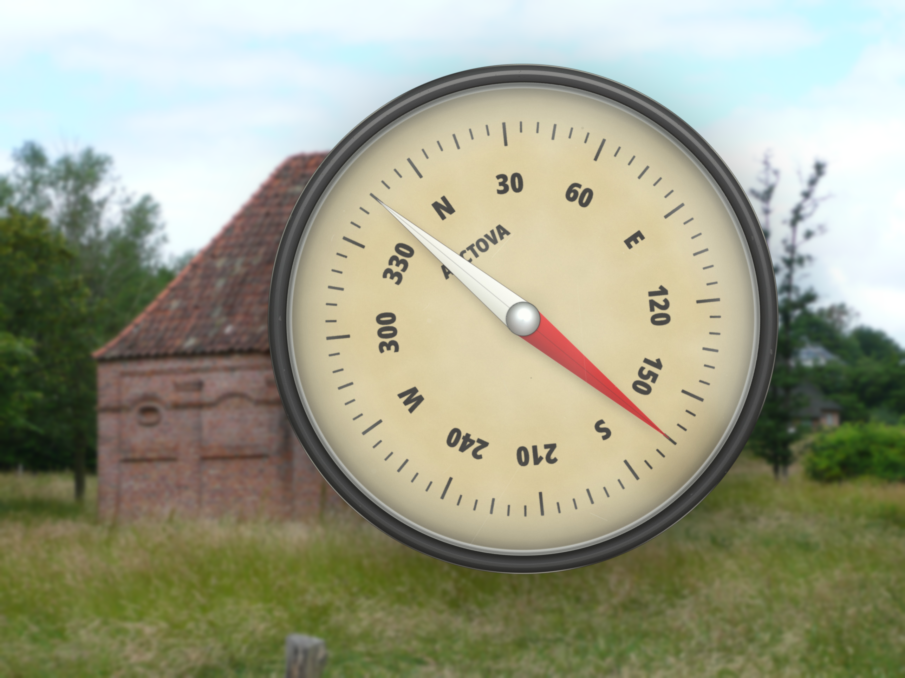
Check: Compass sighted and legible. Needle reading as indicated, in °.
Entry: 165 °
